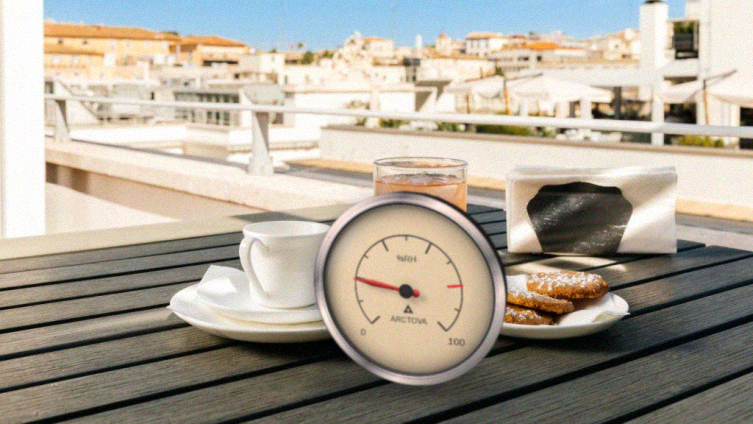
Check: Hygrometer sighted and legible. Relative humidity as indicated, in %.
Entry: 20 %
